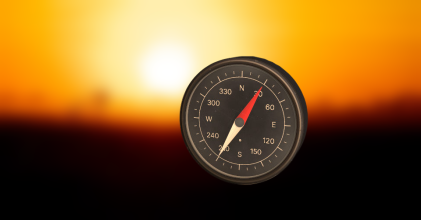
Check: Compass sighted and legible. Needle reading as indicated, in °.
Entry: 30 °
